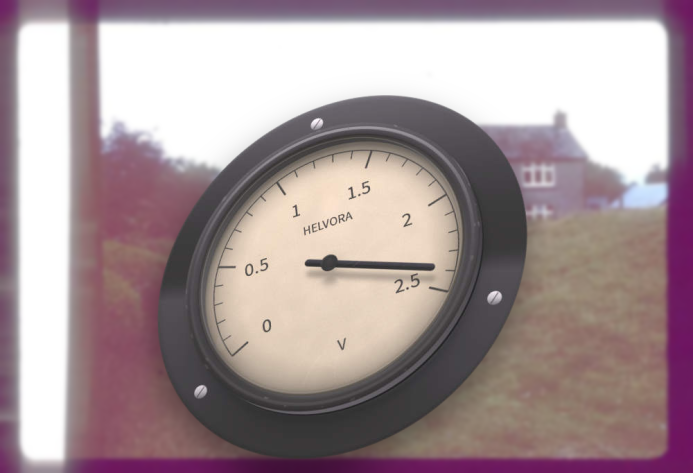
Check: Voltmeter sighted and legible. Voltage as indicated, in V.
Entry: 2.4 V
